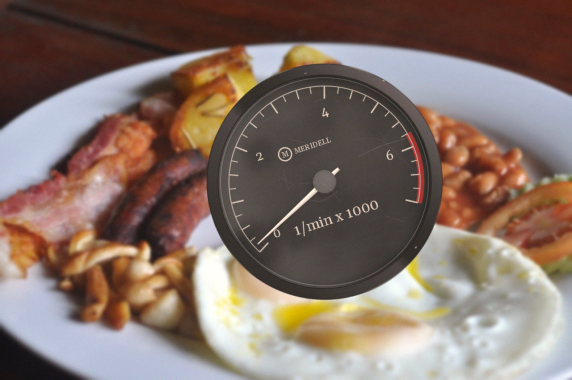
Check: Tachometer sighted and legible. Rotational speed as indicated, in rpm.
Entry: 125 rpm
